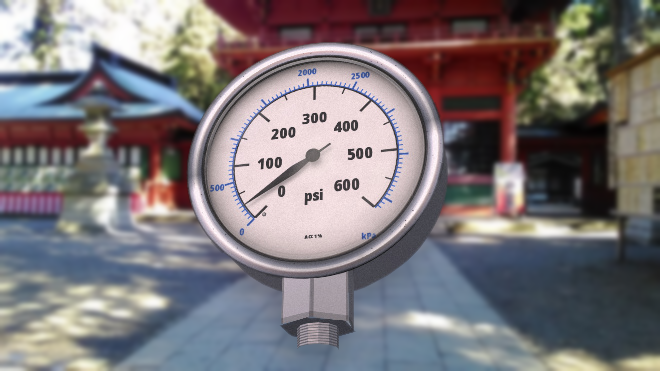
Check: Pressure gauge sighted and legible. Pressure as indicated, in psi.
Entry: 25 psi
